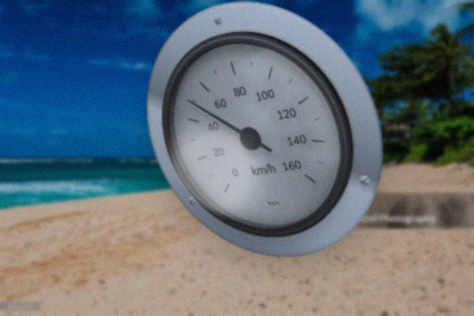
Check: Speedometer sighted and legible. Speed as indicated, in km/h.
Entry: 50 km/h
